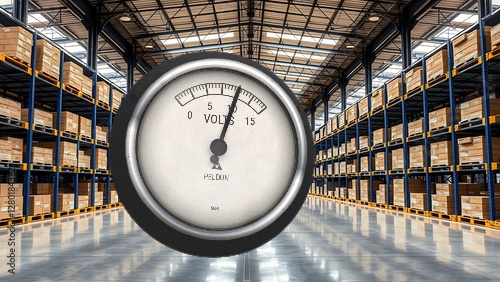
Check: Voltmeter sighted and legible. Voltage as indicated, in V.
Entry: 10 V
